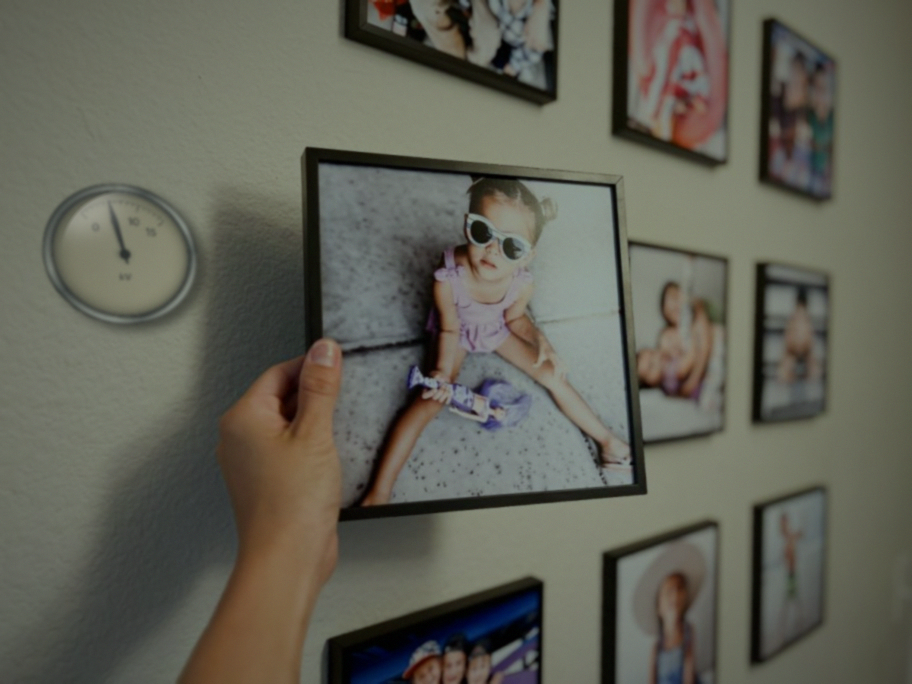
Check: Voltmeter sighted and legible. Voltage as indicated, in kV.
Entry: 5 kV
